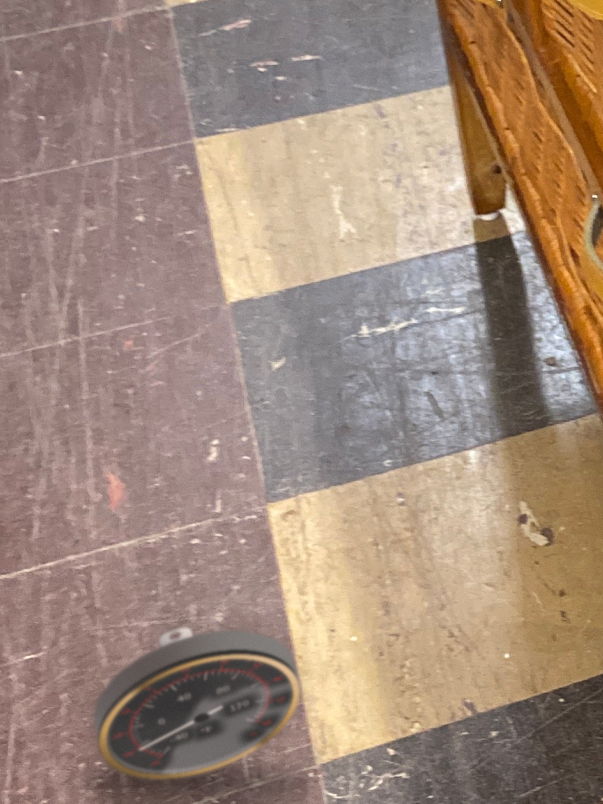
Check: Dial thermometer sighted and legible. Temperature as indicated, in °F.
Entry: -20 °F
